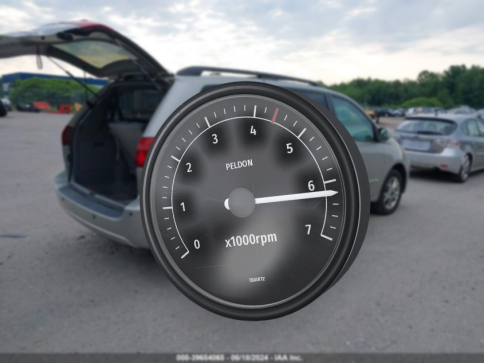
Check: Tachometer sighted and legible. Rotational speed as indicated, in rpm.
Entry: 6200 rpm
